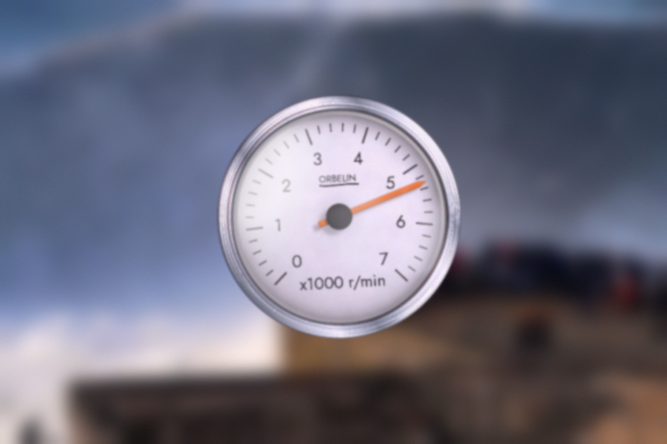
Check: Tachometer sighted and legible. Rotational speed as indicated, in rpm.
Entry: 5300 rpm
